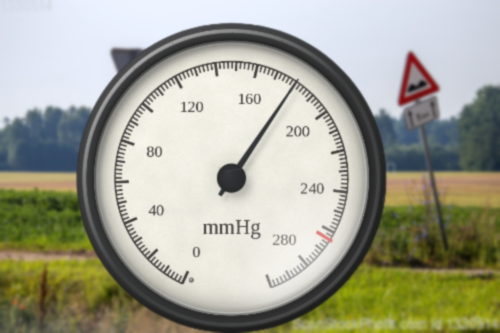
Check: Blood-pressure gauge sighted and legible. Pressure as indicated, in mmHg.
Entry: 180 mmHg
